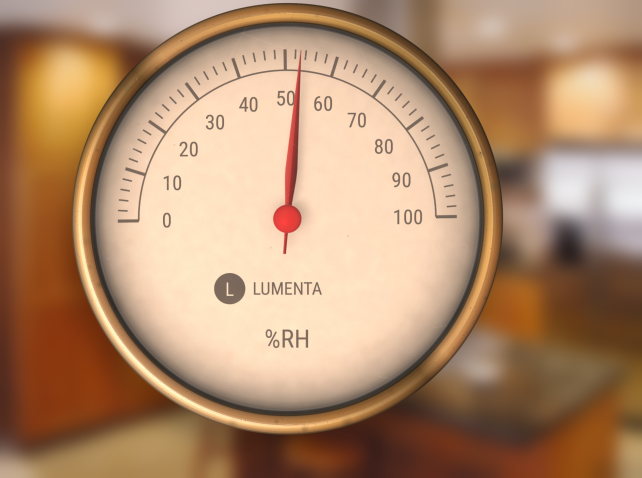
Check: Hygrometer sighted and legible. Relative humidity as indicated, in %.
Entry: 53 %
